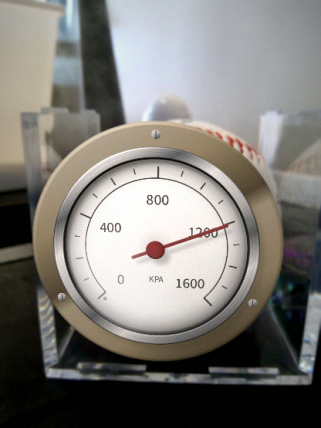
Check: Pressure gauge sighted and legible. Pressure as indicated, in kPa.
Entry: 1200 kPa
